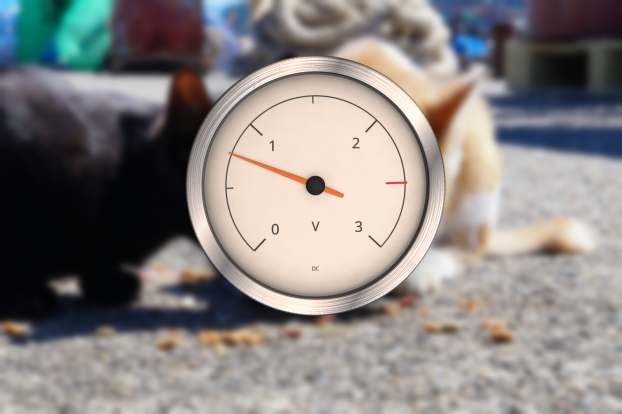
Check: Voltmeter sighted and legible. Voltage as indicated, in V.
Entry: 0.75 V
